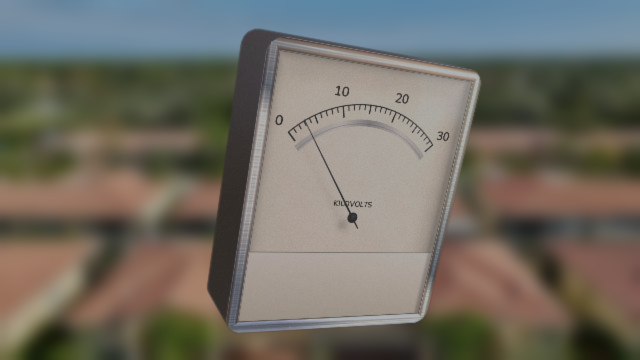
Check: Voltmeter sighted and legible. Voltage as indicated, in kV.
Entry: 3 kV
